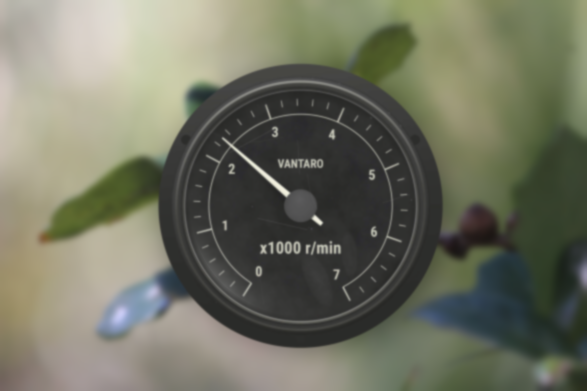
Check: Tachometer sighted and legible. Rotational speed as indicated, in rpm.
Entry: 2300 rpm
